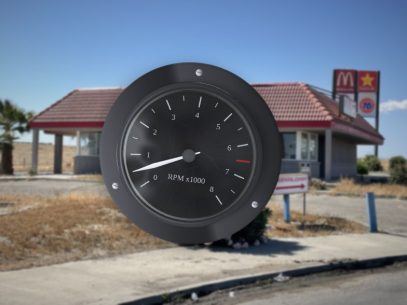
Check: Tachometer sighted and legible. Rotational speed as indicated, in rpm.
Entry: 500 rpm
